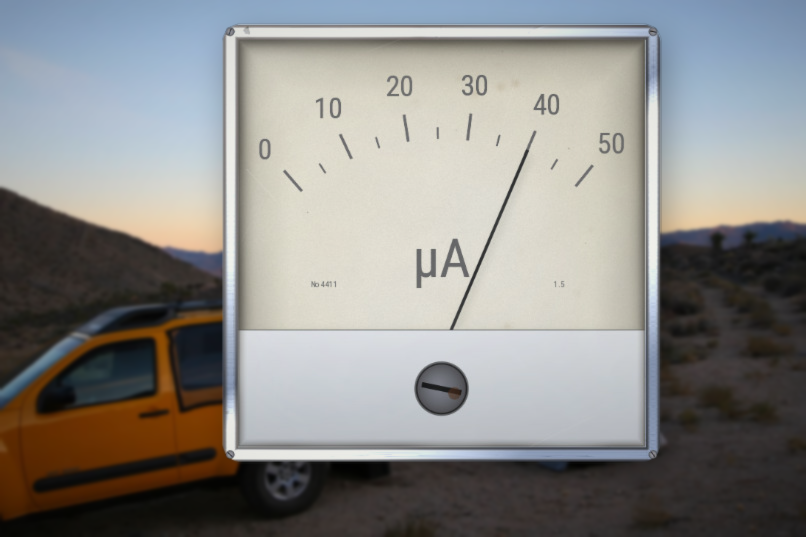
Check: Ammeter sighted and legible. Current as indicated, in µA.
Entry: 40 µA
